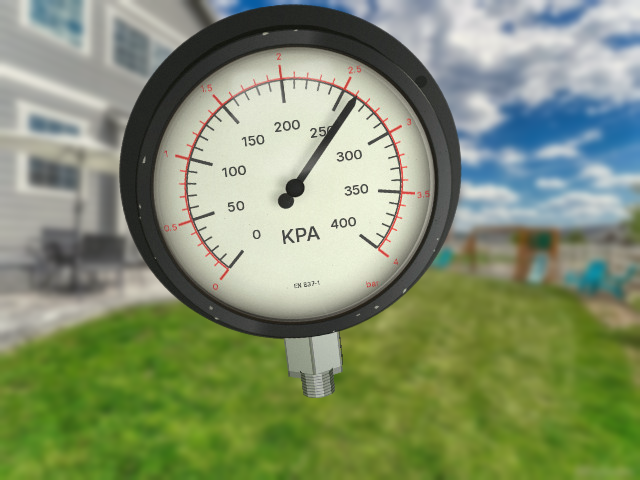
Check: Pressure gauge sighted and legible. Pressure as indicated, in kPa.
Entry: 260 kPa
